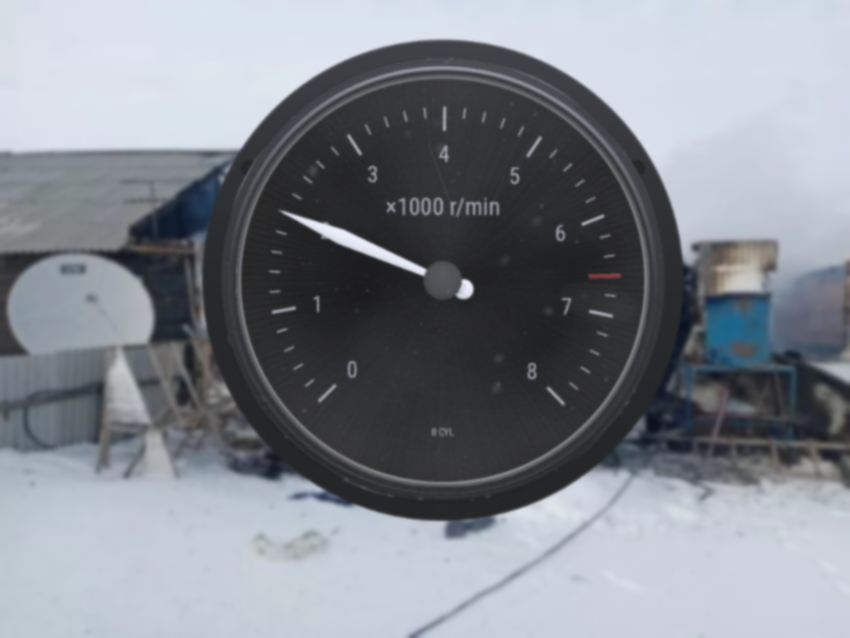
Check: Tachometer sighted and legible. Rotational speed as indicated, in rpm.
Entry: 2000 rpm
